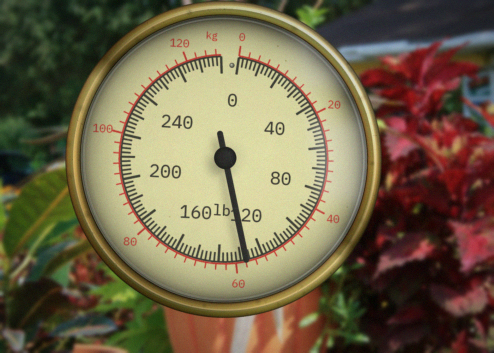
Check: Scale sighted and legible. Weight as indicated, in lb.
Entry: 128 lb
